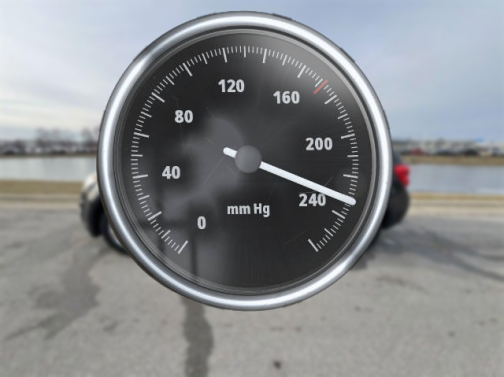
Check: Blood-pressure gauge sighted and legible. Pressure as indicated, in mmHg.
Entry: 232 mmHg
